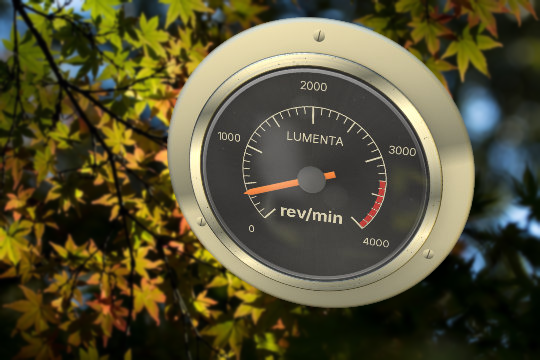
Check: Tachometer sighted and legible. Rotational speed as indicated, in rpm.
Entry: 400 rpm
